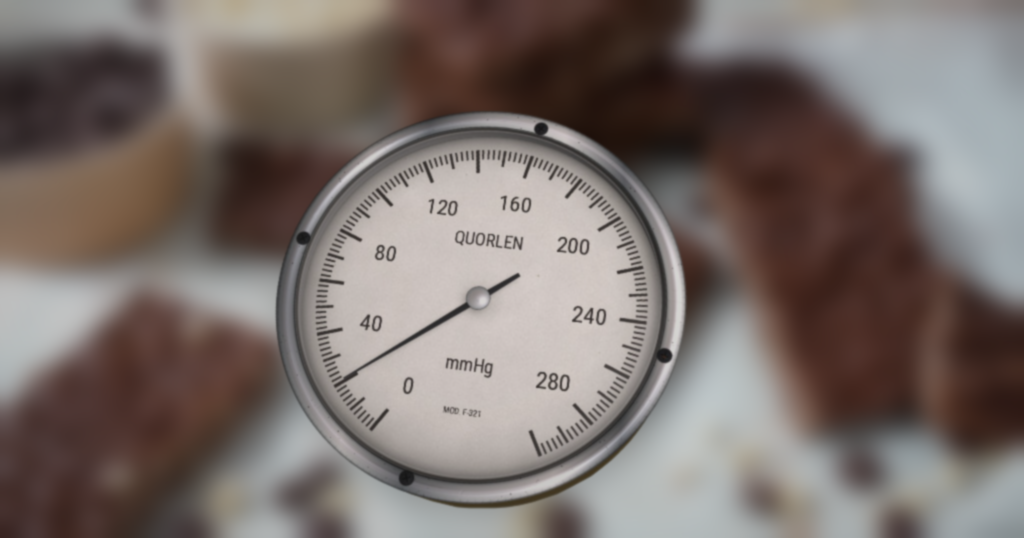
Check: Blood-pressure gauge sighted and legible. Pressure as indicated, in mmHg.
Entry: 20 mmHg
